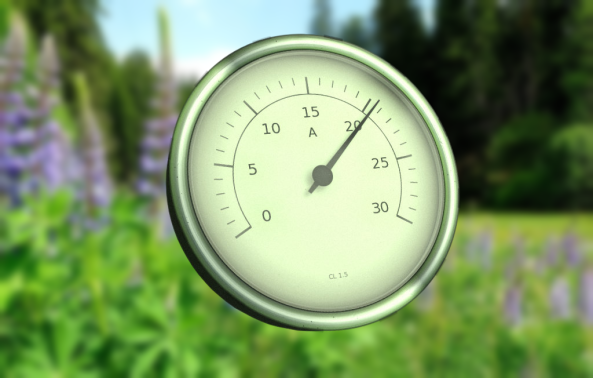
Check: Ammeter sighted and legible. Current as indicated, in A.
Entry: 20.5 A
